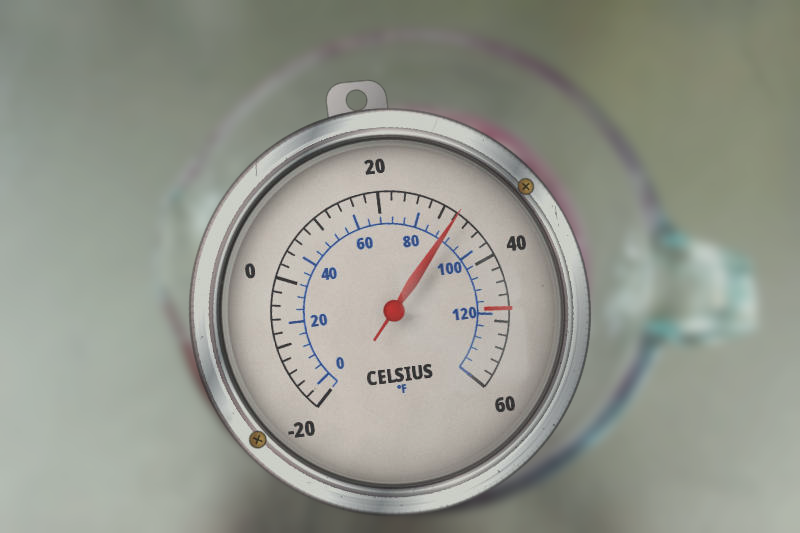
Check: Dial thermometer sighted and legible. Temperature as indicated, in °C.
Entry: 32 °C
